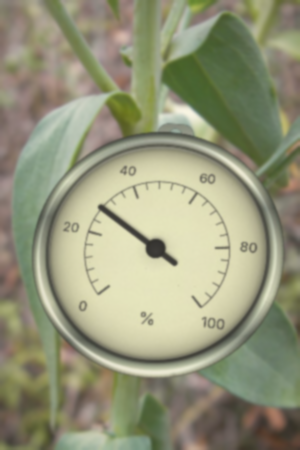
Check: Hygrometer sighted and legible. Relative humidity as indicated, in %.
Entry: 28 %
